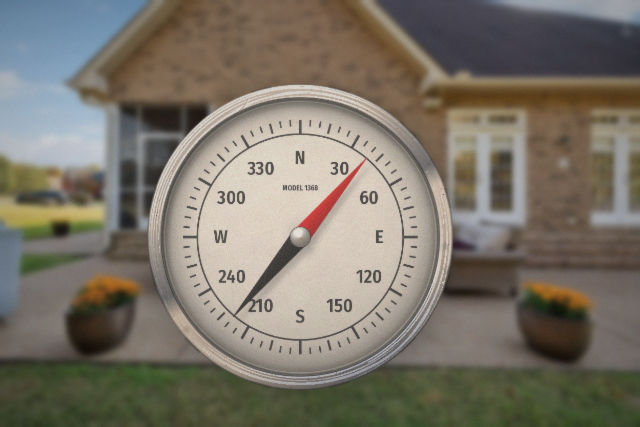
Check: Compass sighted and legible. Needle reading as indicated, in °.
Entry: 40 °
